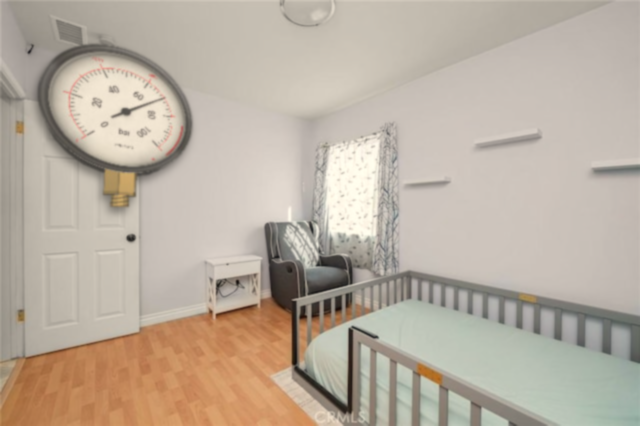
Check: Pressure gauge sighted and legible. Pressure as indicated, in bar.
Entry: 70 bar
